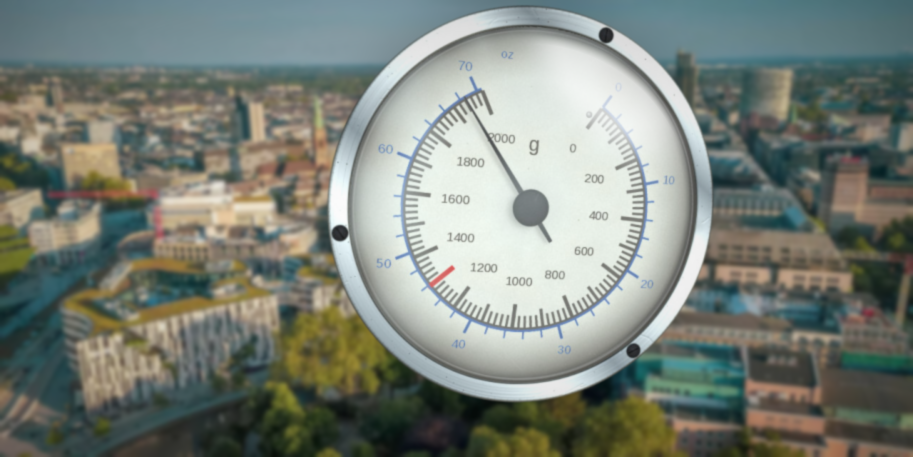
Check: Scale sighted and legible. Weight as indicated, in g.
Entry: 1940 g
